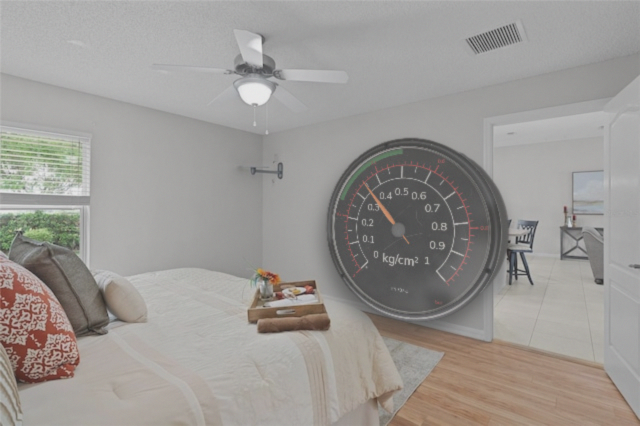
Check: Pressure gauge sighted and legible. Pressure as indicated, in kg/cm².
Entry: 0.35 kg/cm²
